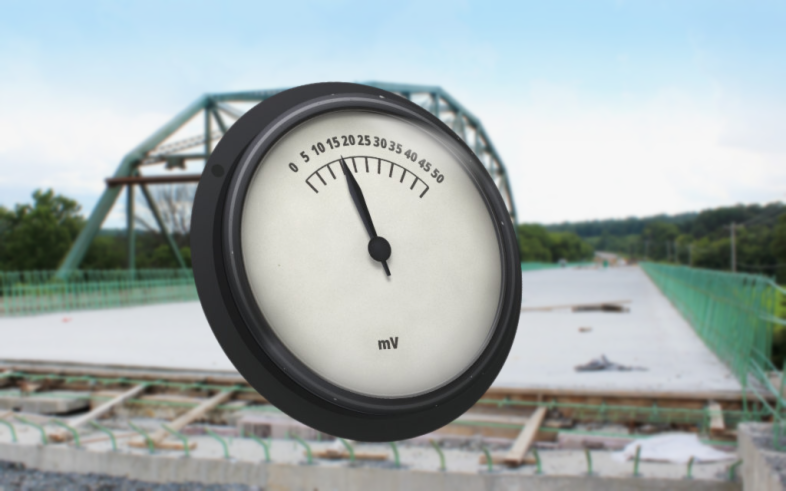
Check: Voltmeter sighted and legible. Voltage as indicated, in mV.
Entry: 15 mV
